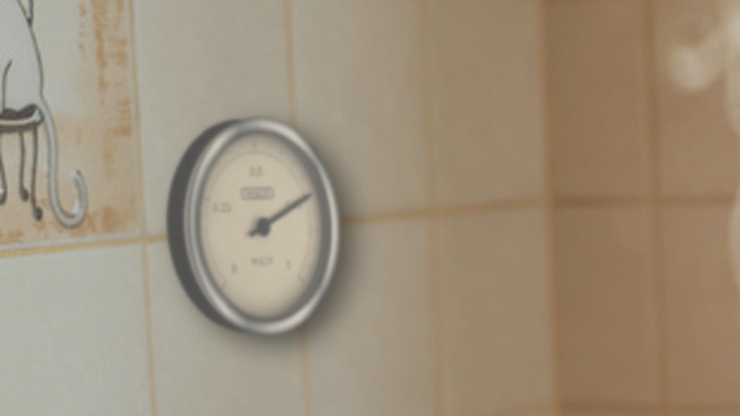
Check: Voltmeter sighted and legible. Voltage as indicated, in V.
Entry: 0.75 V
